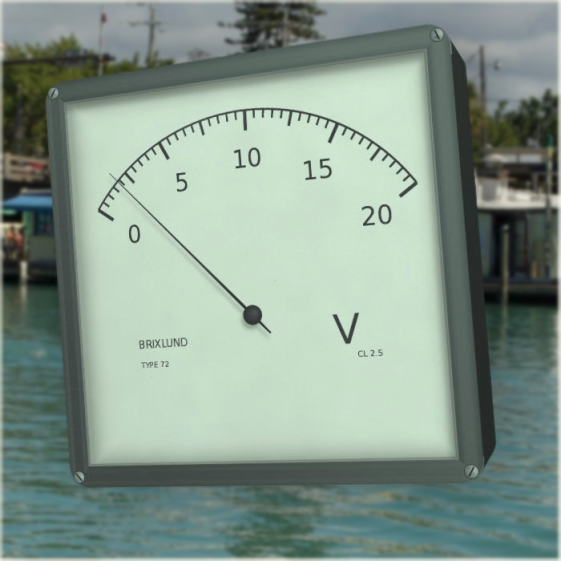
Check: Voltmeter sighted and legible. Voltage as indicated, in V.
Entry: 2 V
